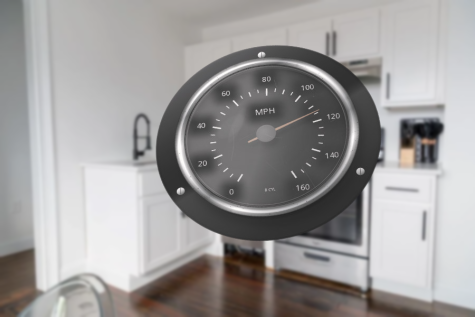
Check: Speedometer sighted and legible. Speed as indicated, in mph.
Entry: 115 mph
